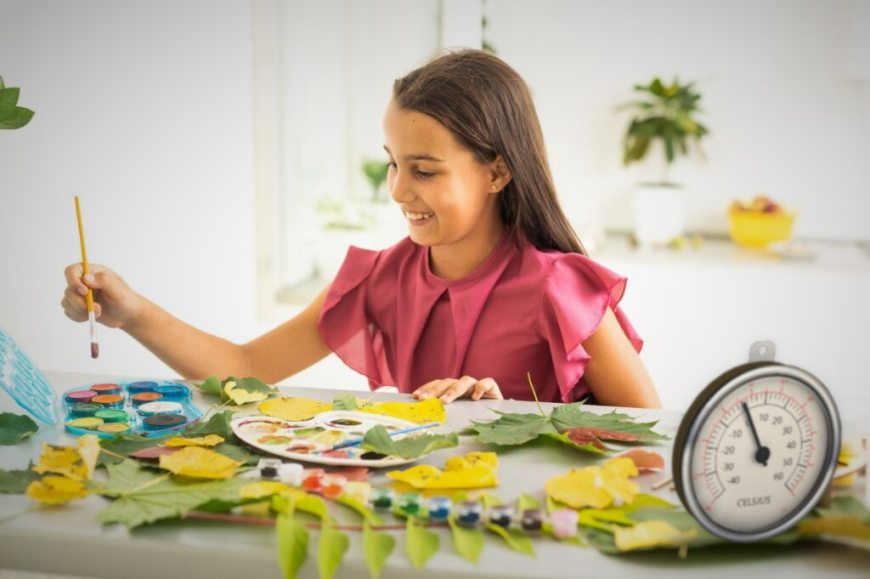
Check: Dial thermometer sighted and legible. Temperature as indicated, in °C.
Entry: 0 °C
